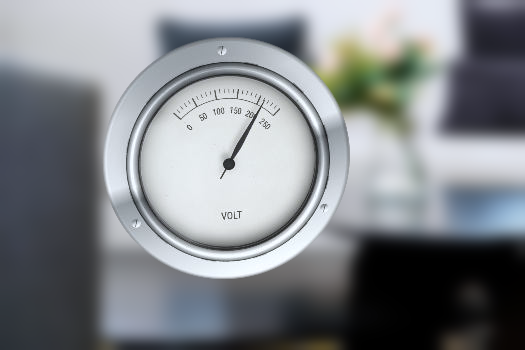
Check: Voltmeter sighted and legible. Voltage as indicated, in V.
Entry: 210 V
